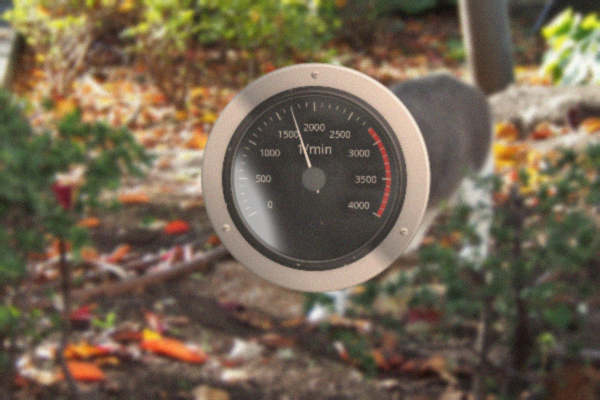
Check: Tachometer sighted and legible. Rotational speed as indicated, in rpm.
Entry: 1700 rpm
